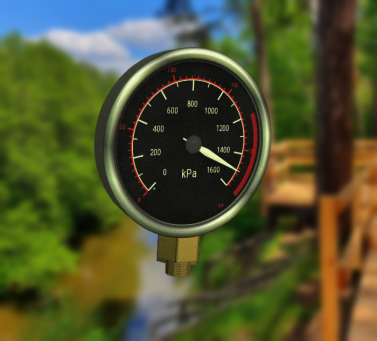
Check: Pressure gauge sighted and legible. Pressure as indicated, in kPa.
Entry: 1500 kPa
